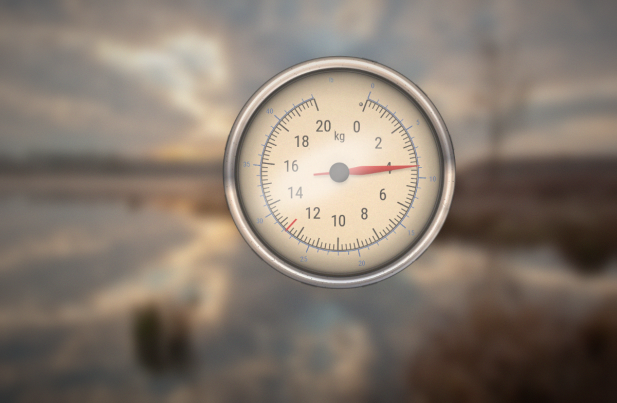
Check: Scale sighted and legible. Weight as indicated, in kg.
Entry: 4 kg
